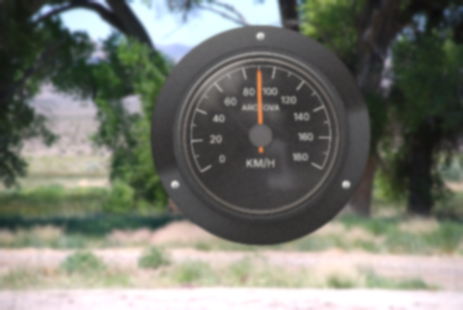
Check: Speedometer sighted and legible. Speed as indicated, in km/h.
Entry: 90 km/h
